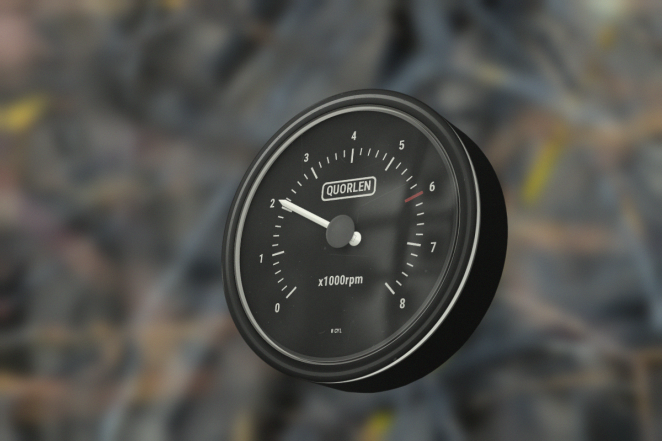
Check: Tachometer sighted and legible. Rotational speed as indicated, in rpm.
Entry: 2100 rpm
